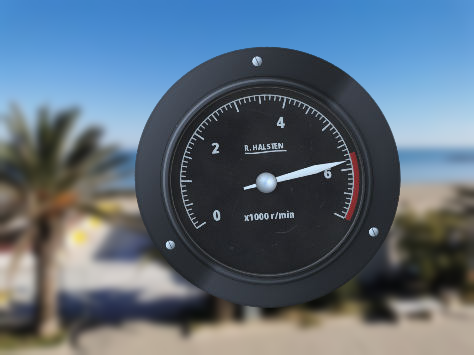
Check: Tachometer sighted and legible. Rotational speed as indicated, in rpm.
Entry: 5800 rpm
